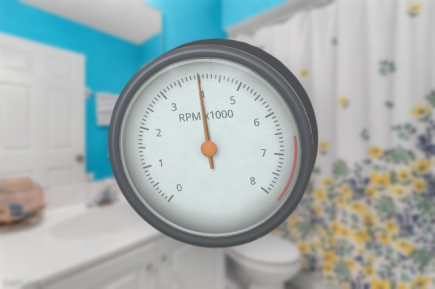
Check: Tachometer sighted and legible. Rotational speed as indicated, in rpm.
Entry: 4000 rpm
